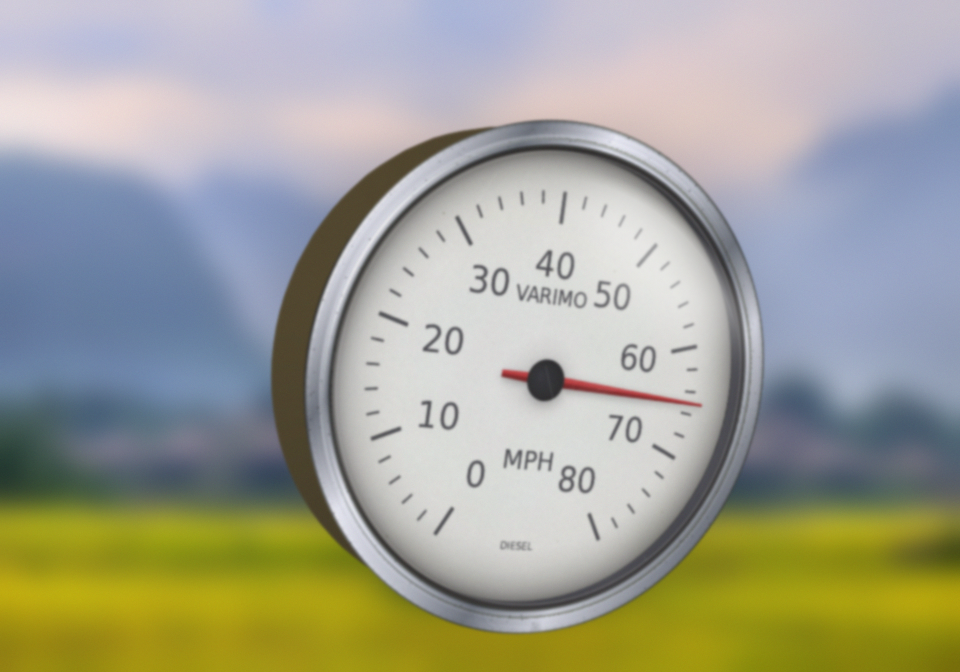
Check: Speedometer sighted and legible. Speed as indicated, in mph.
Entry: 65 mph
